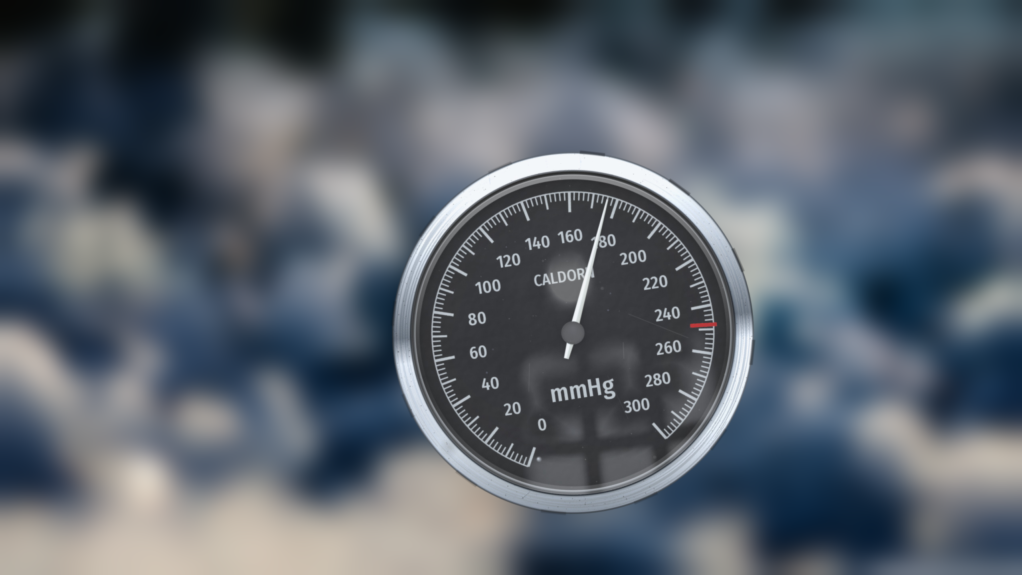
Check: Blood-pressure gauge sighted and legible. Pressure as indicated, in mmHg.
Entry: 176 mmHg
